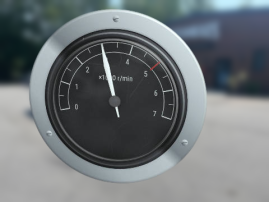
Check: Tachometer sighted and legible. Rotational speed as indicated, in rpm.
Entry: 3000 rpm
